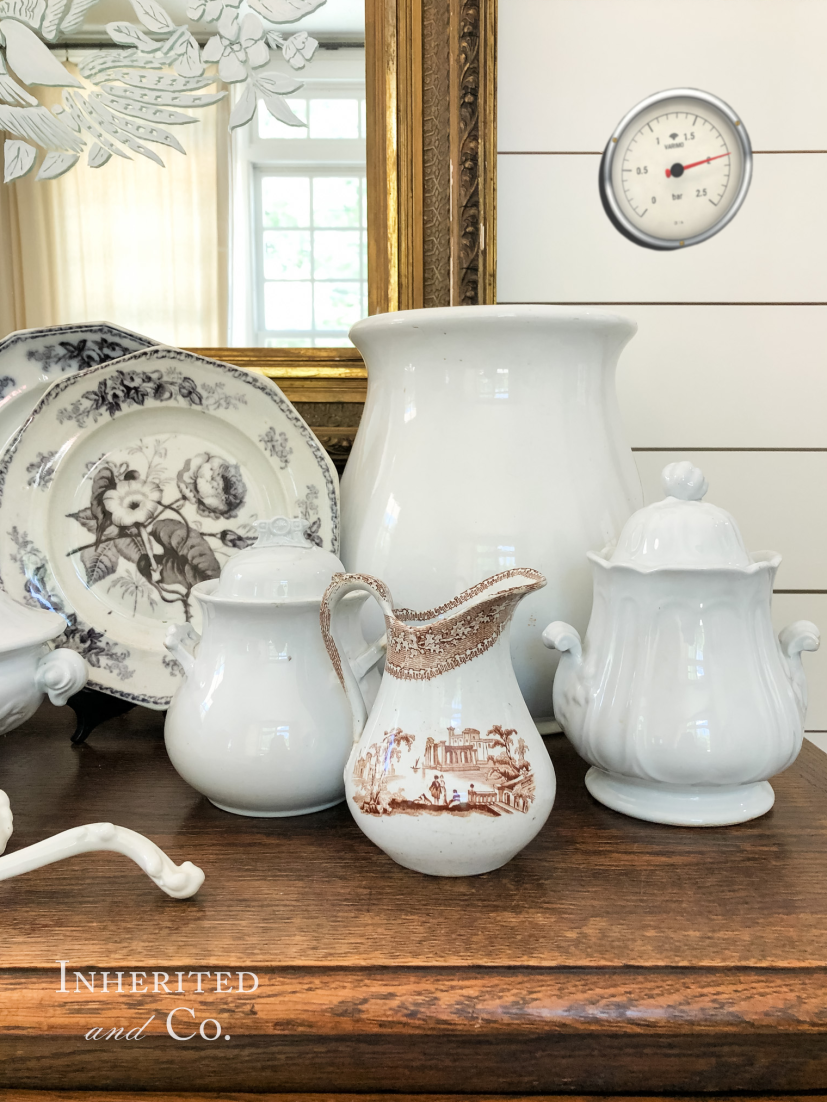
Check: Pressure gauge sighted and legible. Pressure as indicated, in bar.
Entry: 2 bar
